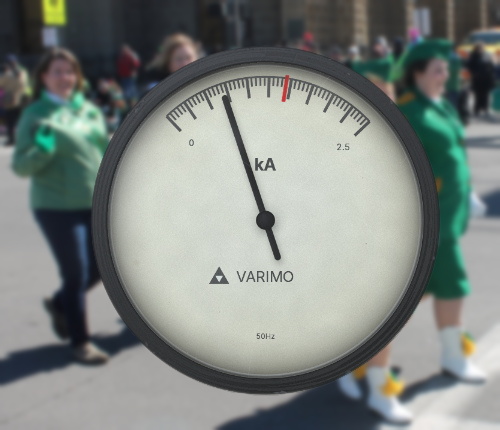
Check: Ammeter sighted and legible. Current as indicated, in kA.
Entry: 0.7 kA
